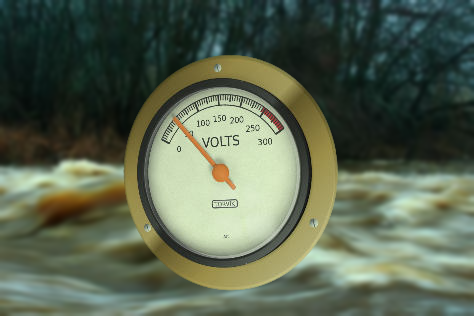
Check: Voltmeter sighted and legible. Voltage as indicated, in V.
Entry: 50 V
